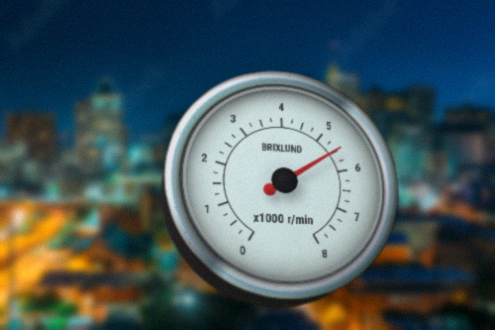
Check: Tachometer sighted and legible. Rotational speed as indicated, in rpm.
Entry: 5500 rpm
